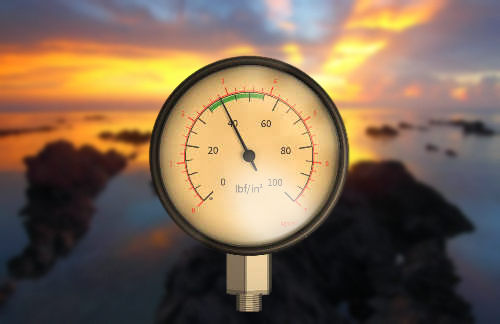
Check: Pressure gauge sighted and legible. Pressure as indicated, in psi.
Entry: 40 psi
